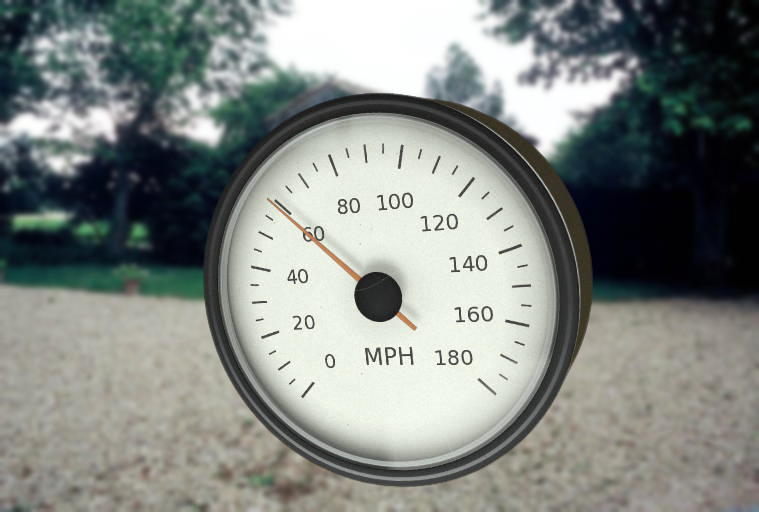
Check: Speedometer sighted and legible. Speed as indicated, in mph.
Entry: 60 mph
